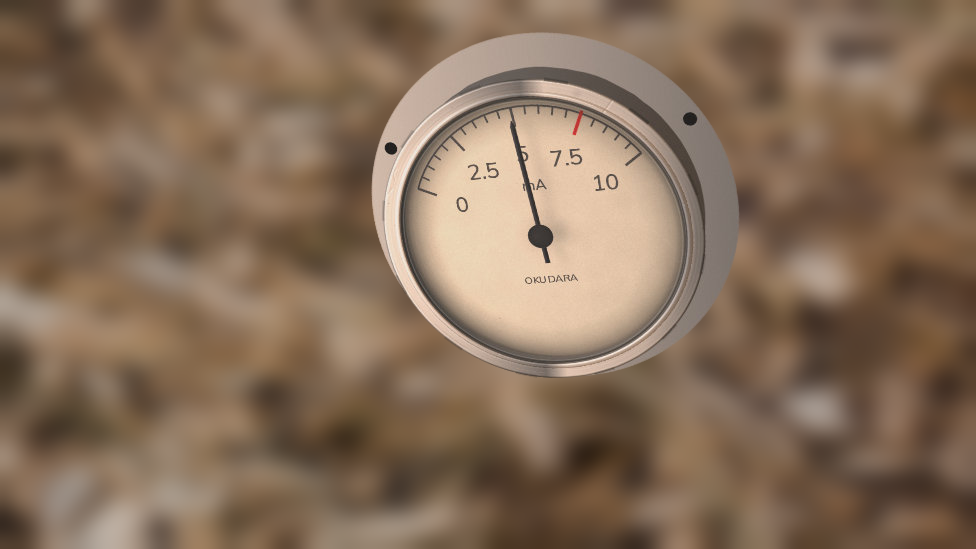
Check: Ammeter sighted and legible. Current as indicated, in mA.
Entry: 5 mA
